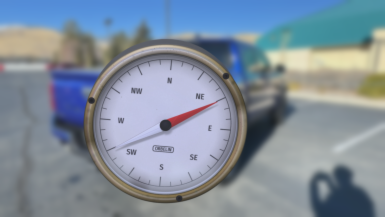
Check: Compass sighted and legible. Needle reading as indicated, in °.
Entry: 60 °
